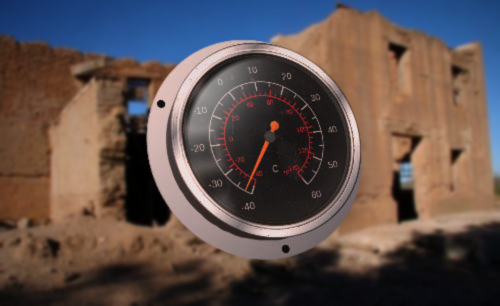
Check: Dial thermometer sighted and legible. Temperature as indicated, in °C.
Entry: -37.5 °C
